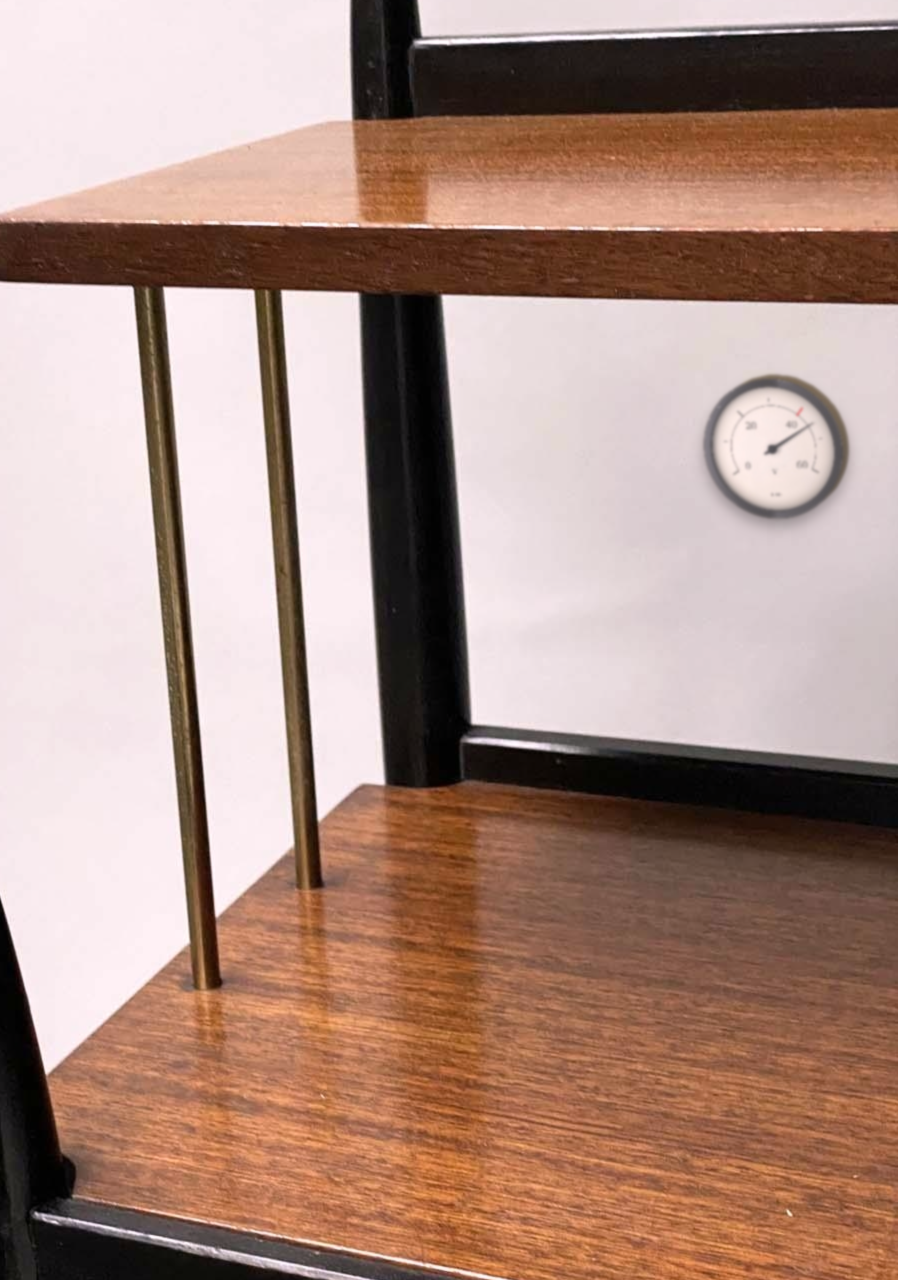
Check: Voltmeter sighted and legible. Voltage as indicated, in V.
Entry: 45 V
